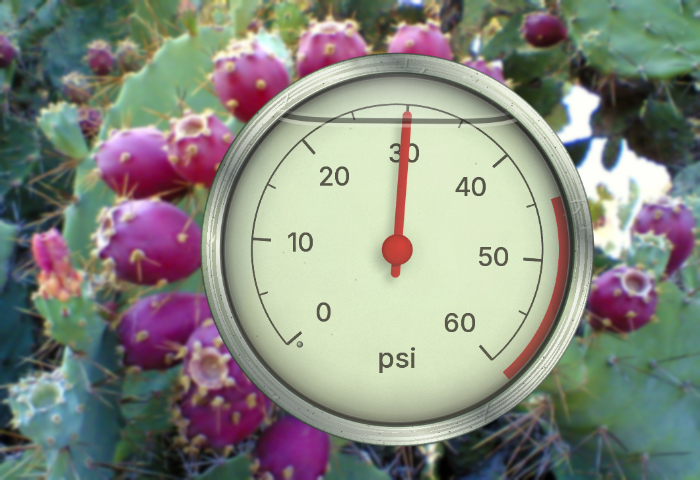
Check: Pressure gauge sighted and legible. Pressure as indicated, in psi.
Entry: 30 psi
